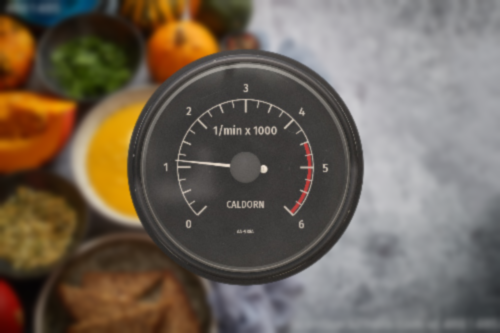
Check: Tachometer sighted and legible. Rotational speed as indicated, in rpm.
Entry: 1125 rpm
